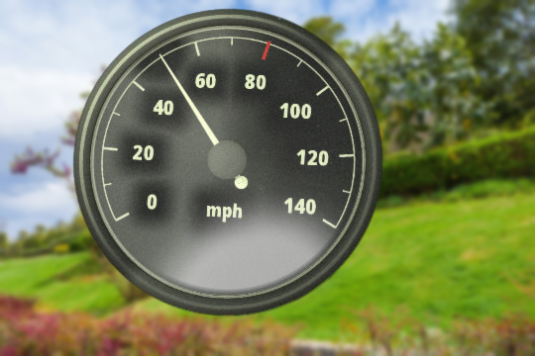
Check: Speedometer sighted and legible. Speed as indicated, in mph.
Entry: 50 mph
